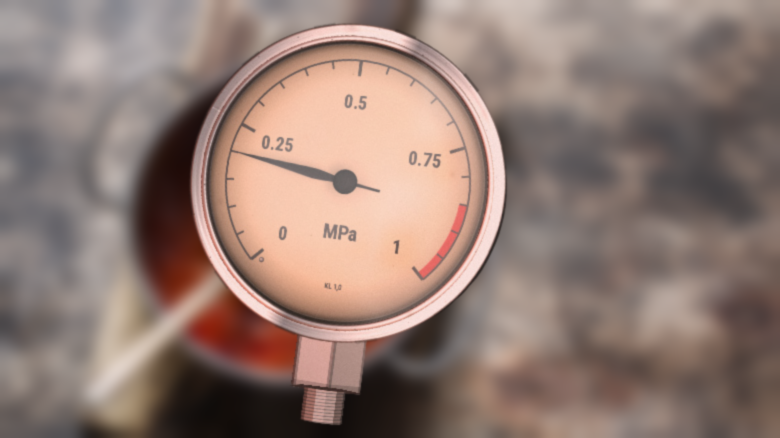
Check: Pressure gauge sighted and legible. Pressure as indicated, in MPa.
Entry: 0.2 MPa
